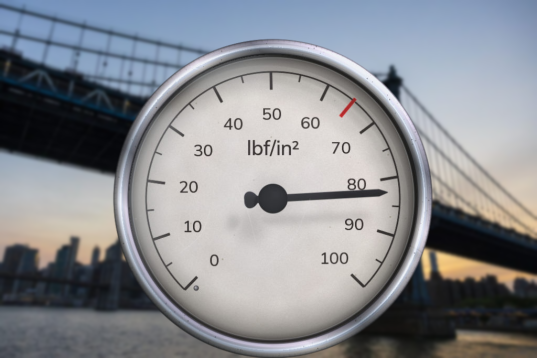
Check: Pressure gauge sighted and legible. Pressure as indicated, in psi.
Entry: 82.5 psi
